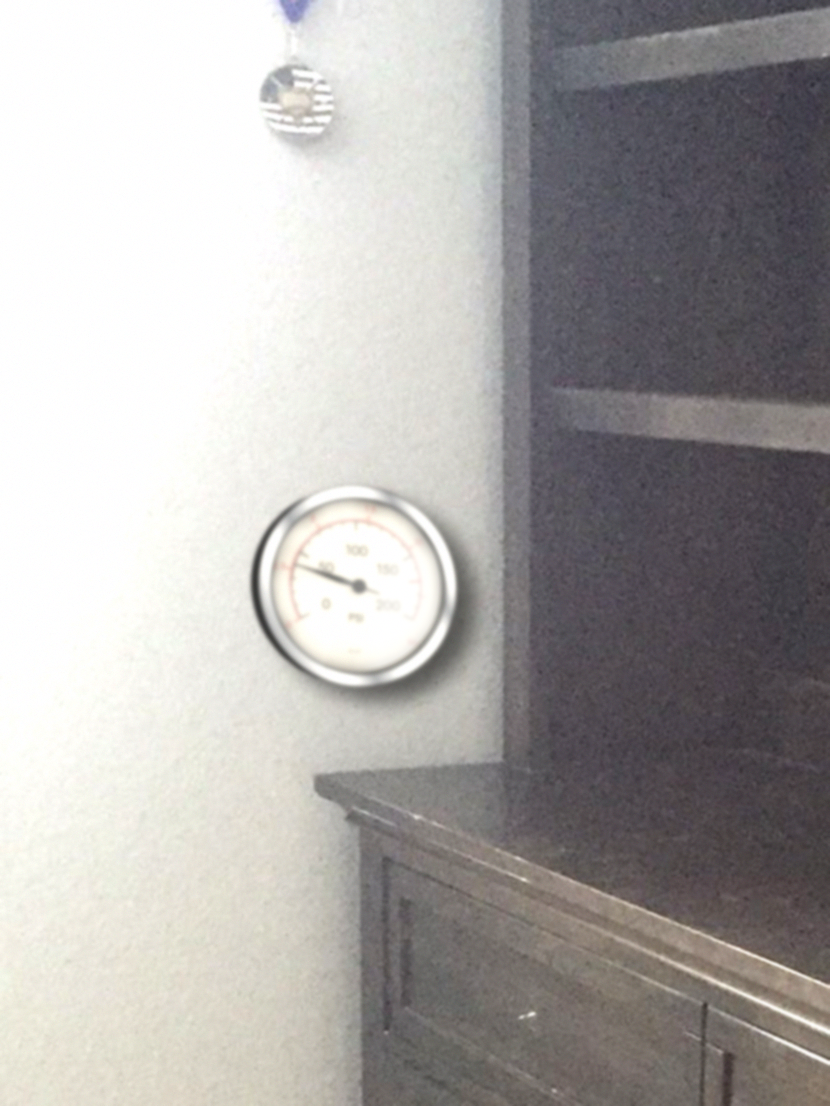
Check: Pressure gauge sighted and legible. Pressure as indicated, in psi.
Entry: 40 psi
